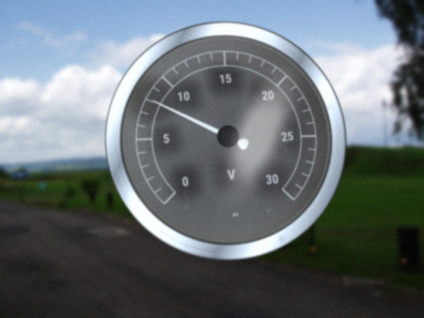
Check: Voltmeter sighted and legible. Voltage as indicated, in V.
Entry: 8 V
